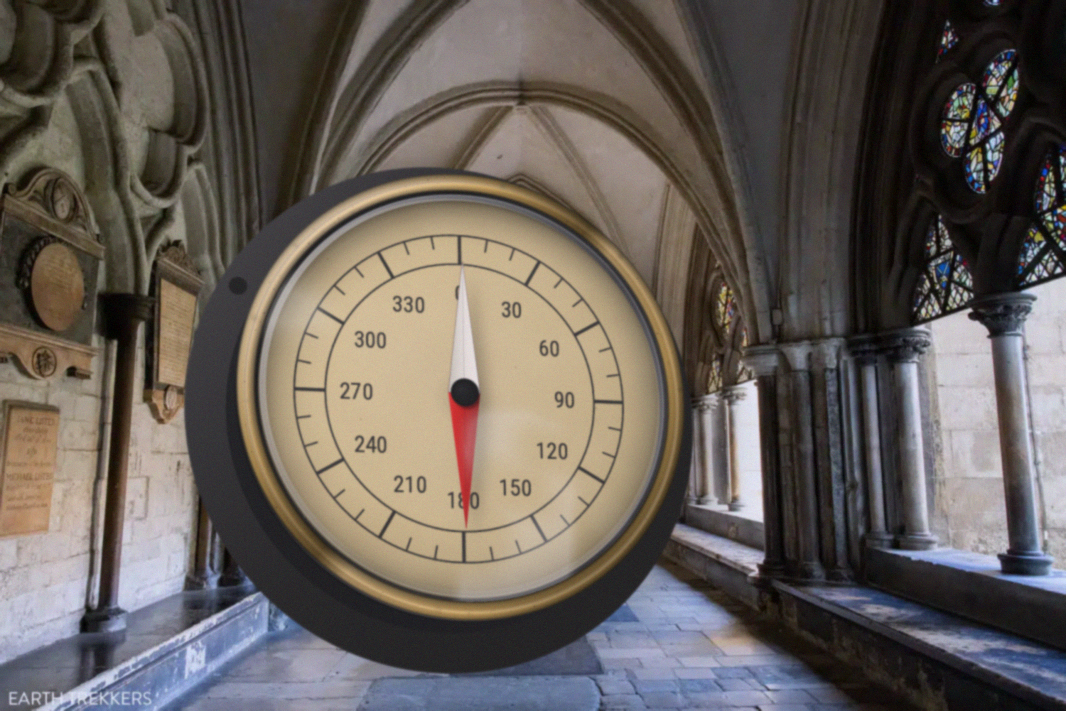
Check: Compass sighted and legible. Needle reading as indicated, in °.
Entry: 180 °
